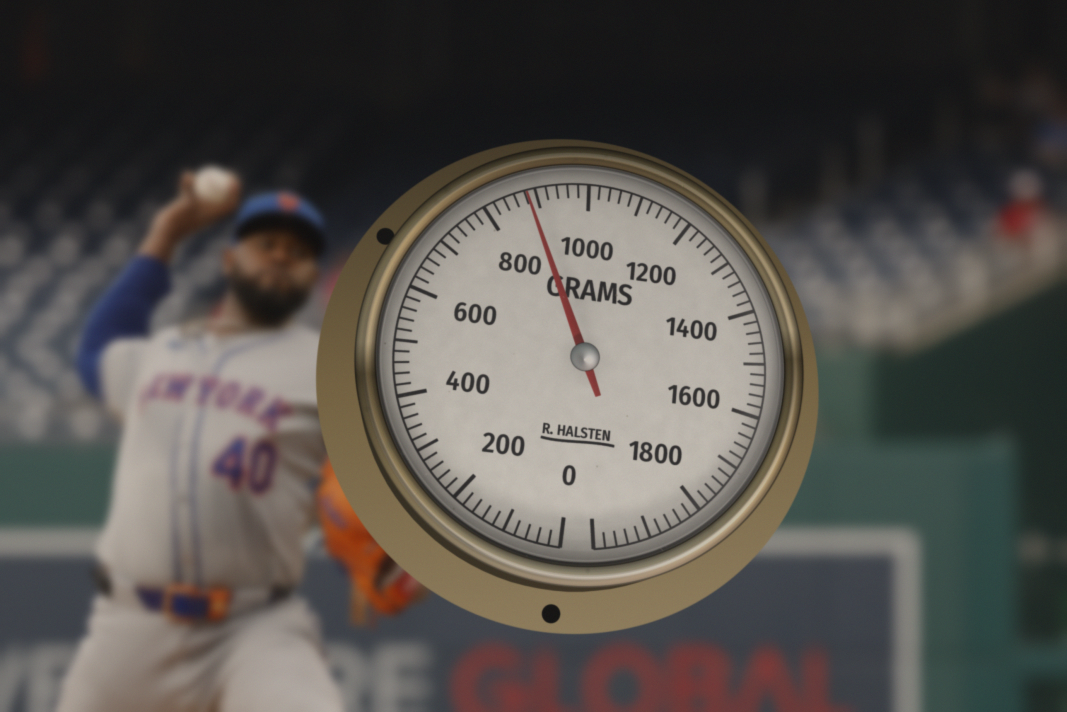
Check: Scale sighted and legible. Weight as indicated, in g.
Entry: 880 g
